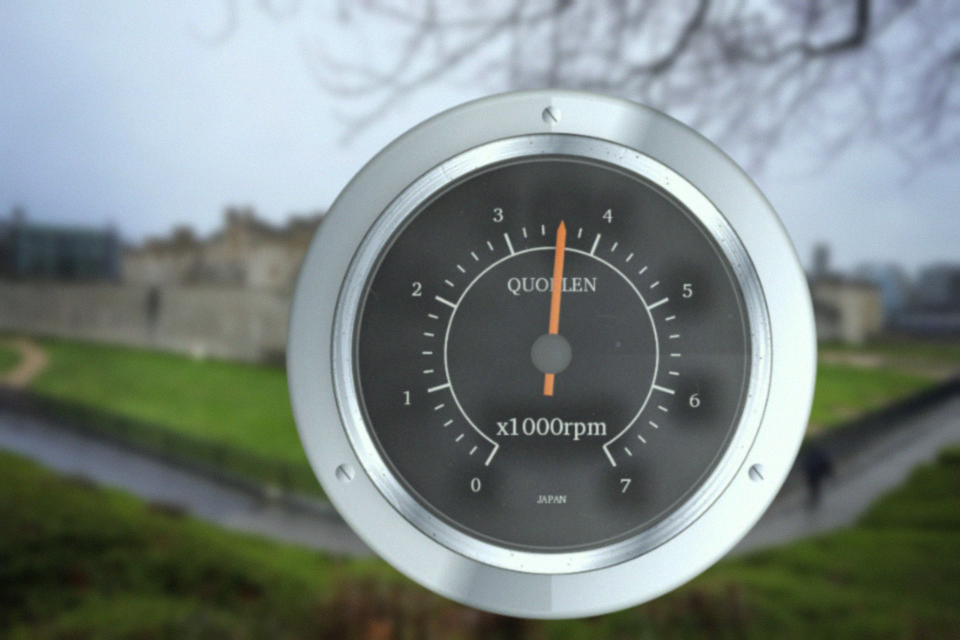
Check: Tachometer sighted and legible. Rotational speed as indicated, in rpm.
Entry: 3600 rpm
